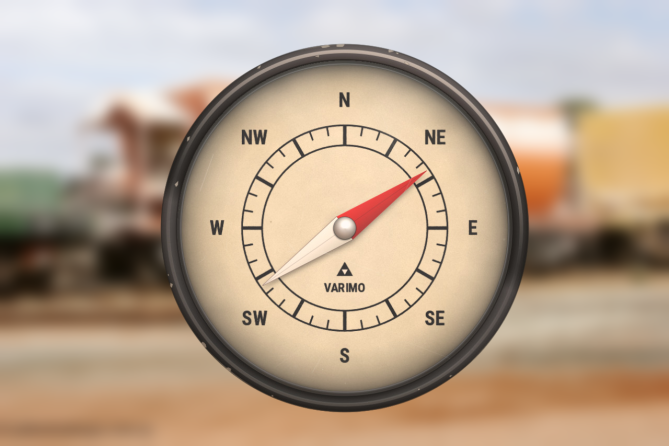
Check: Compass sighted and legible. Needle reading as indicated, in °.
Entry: 55 °
